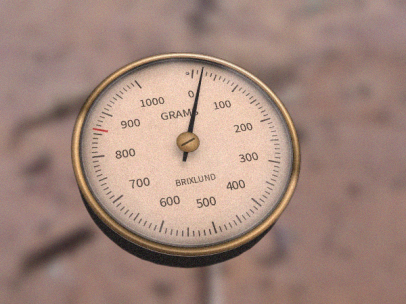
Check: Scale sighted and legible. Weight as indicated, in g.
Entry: 20 g
